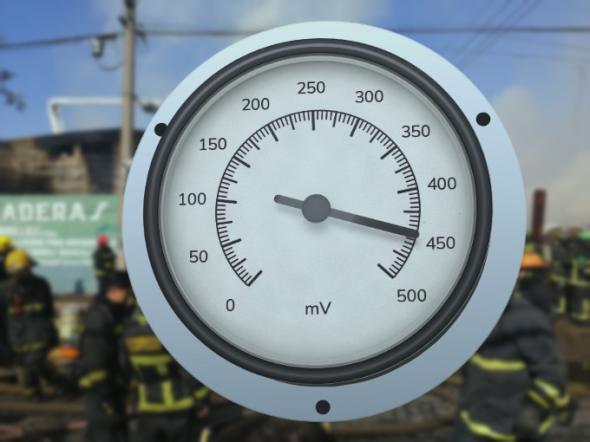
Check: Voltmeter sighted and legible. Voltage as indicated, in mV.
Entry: 450 mV
